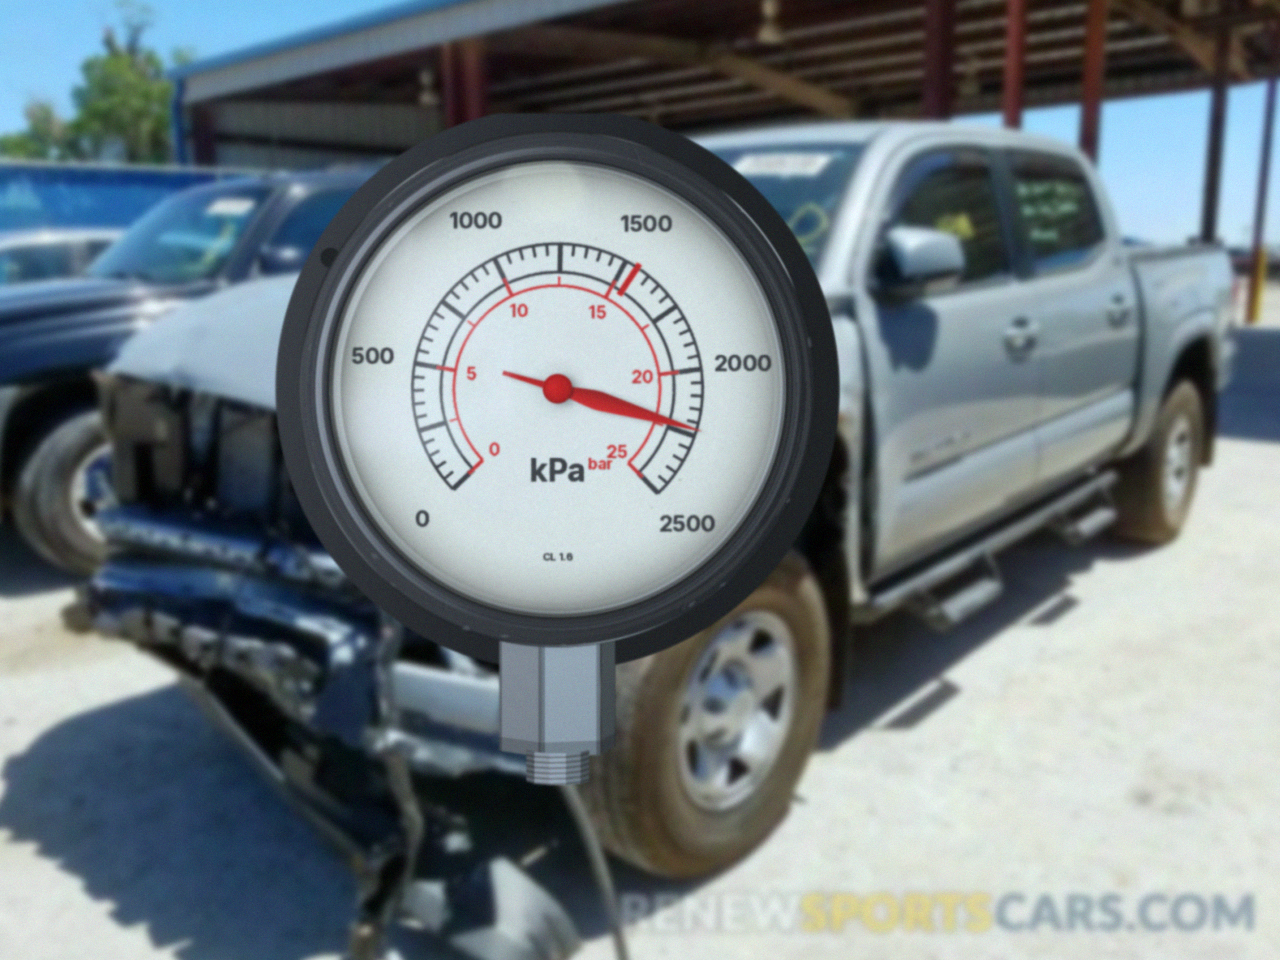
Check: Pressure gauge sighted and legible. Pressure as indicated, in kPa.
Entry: 2225 kPa
